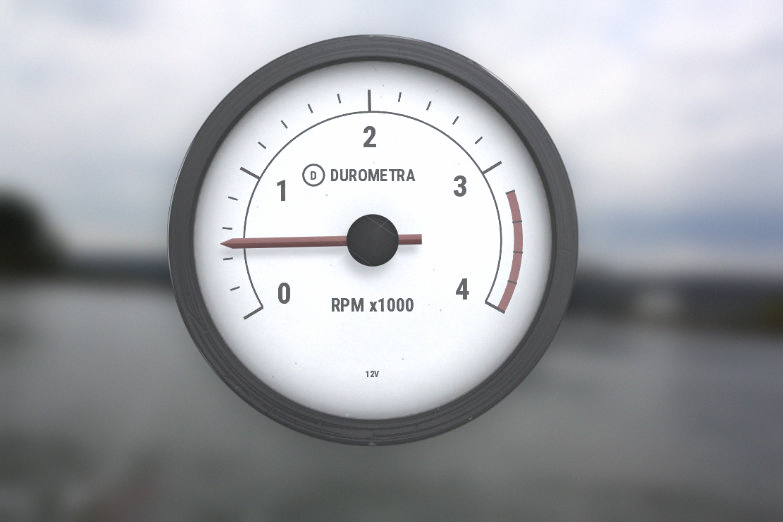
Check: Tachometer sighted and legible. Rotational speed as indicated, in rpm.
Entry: 500 rpm
